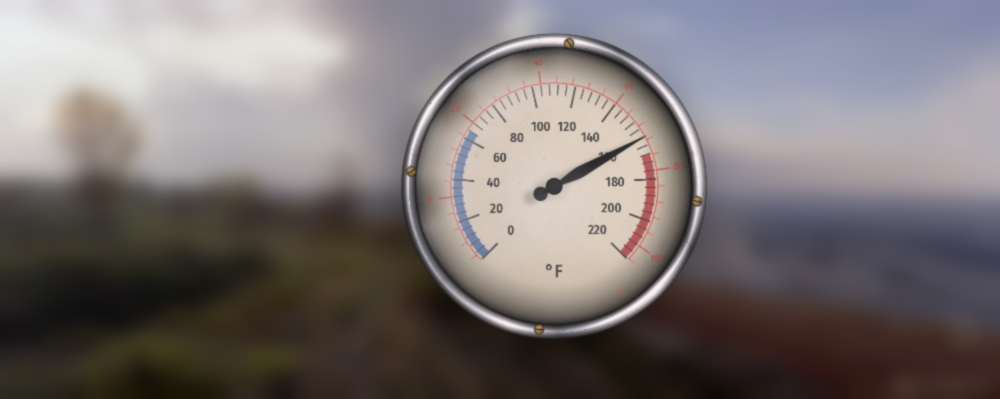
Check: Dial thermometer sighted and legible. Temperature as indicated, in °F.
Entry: 160 °F
